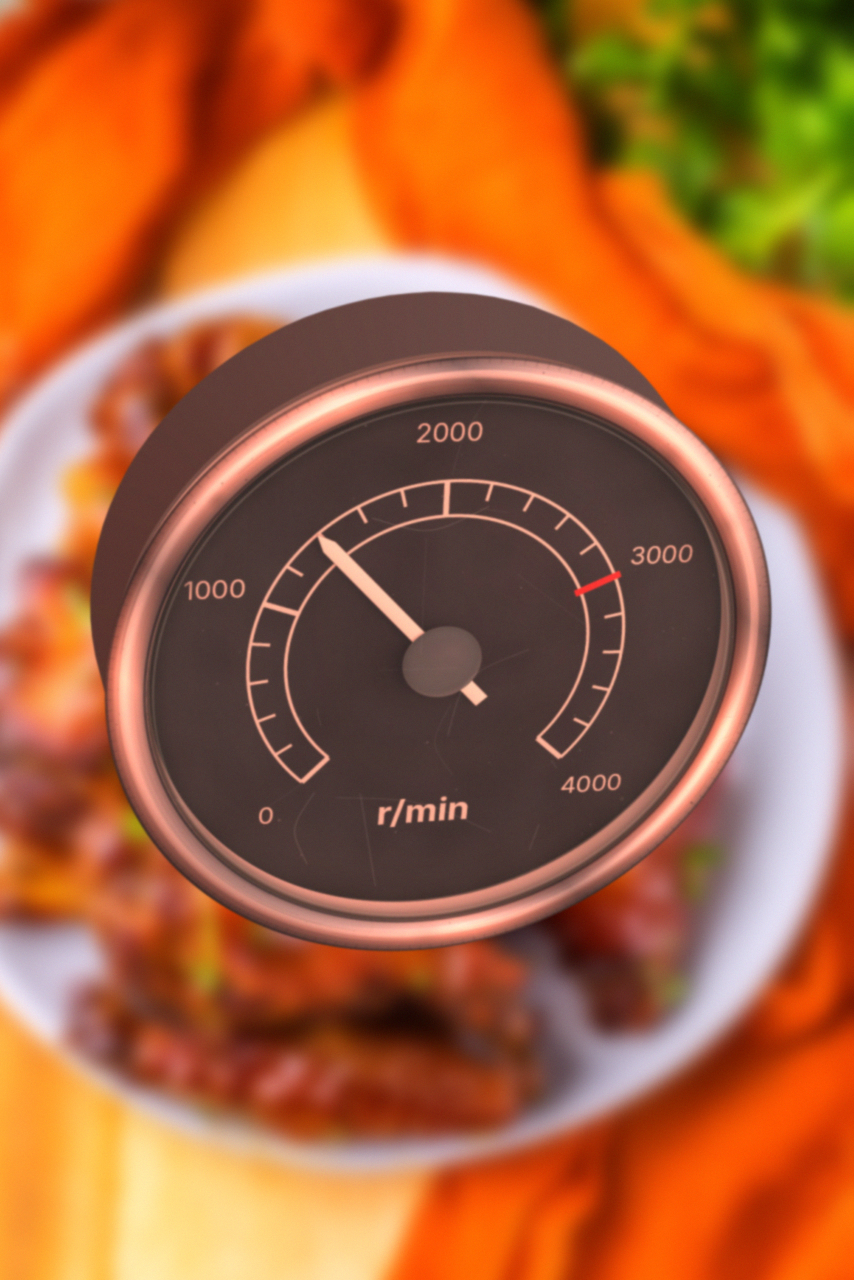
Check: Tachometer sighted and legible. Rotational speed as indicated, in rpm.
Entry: 1400 rpm
